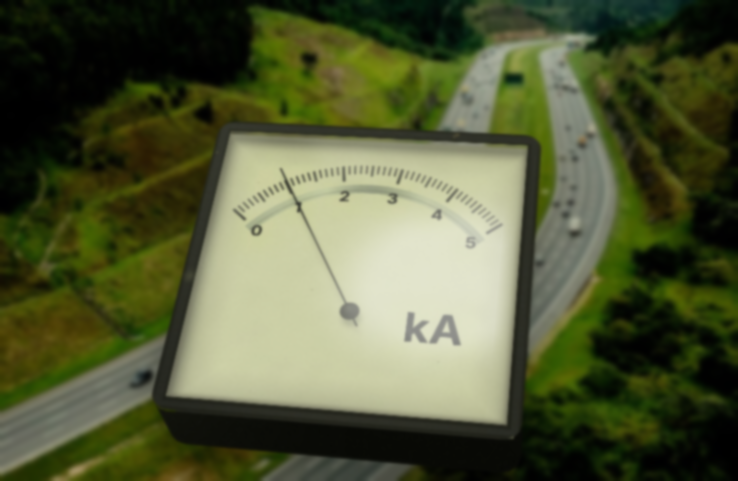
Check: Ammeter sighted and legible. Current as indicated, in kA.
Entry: 1 kA
